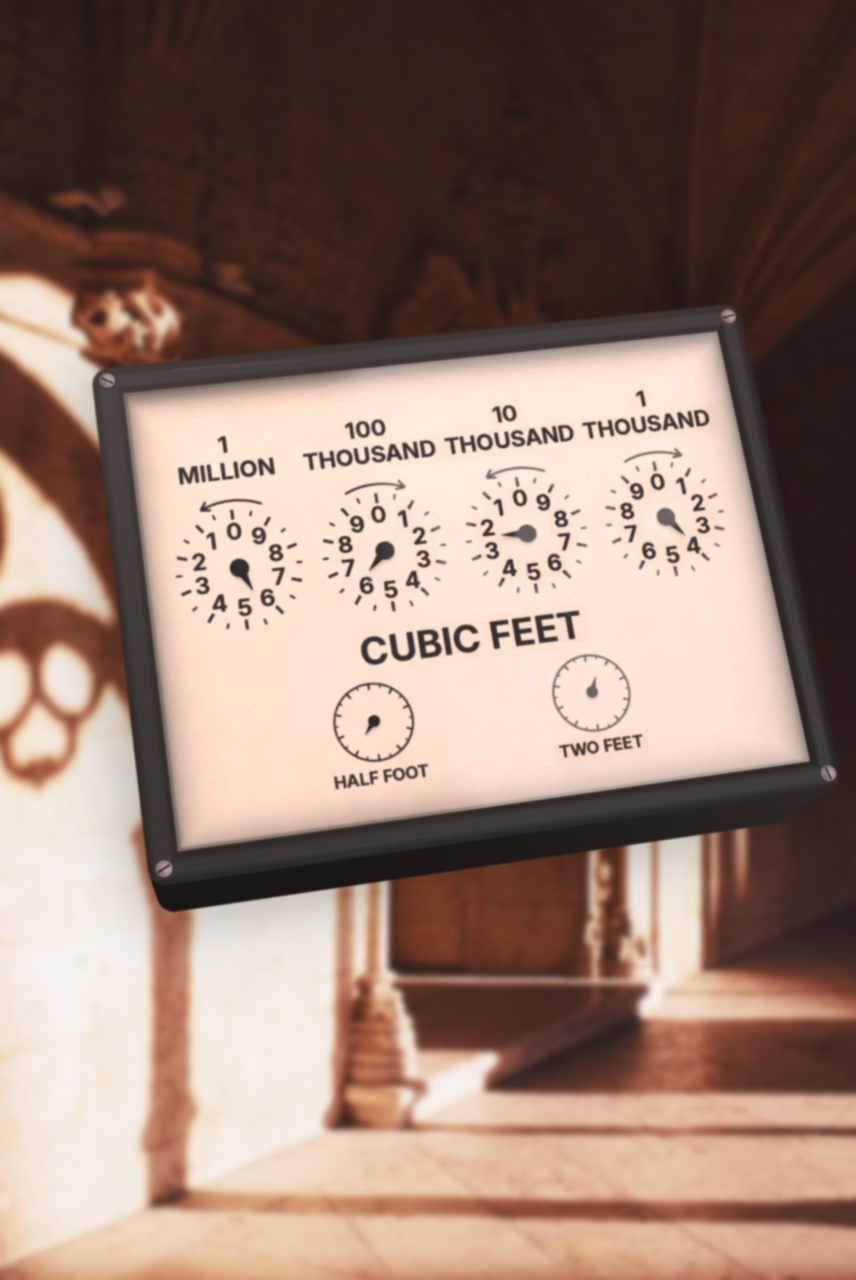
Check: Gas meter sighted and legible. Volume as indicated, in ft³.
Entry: 562400 ft³
